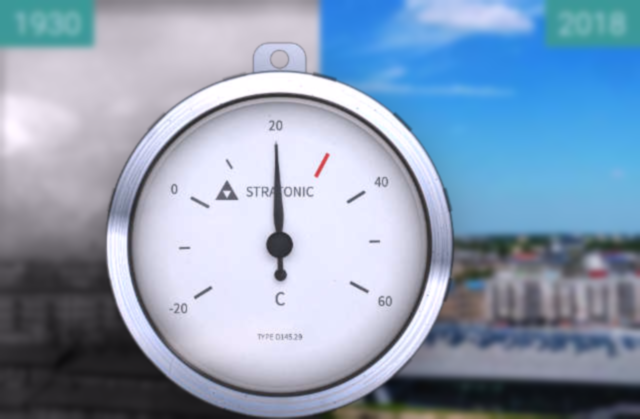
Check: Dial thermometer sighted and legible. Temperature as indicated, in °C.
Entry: 20 °C
